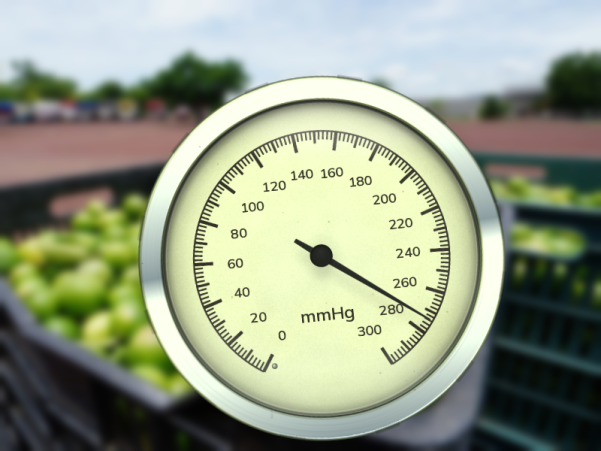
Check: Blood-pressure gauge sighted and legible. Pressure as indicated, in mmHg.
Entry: 274 mmHg
